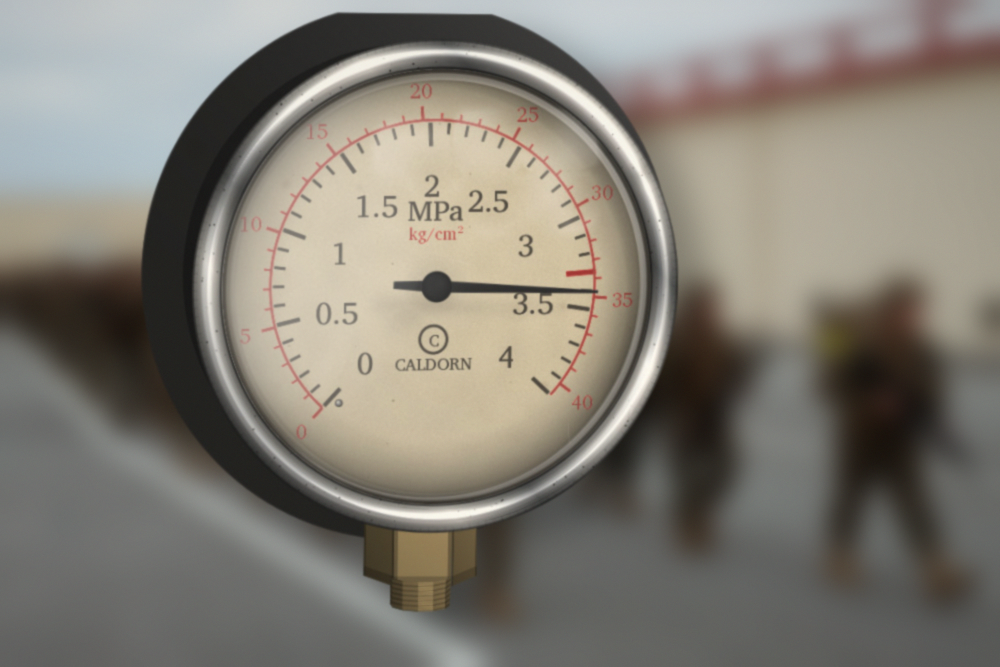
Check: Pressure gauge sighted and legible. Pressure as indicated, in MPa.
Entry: 3.4 MPa
